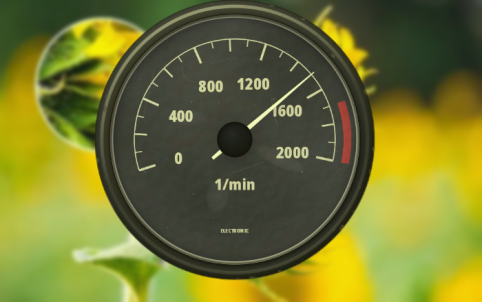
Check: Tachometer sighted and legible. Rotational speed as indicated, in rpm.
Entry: 1500 rpm
